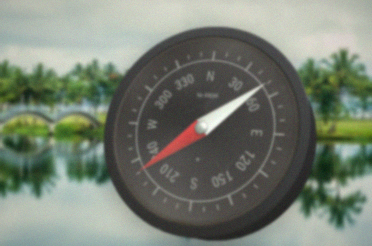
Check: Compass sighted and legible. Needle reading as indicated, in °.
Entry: 230 °
